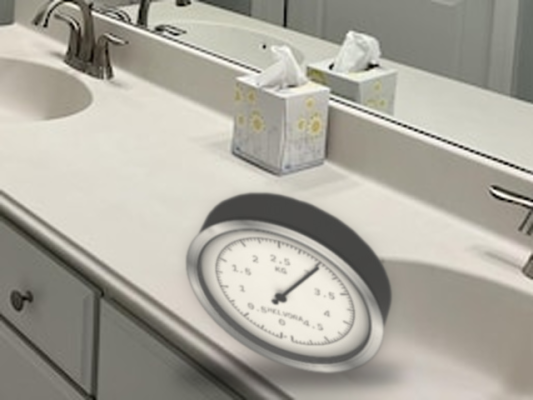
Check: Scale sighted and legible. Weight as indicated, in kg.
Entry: 3 kg
